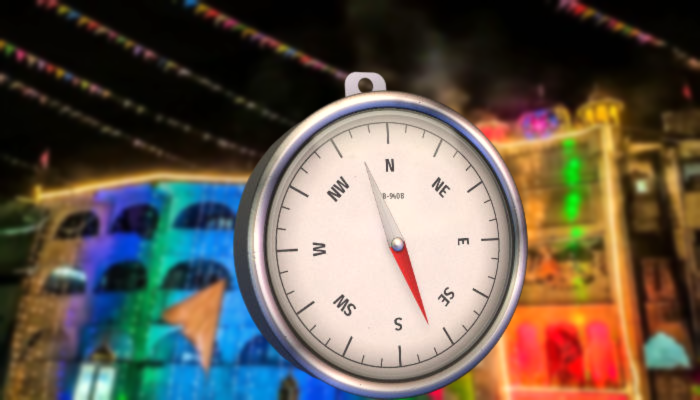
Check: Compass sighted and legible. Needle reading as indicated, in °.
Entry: 160 °
